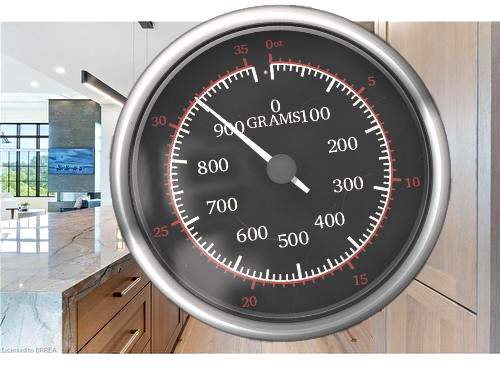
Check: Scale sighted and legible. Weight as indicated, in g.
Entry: 900 g
